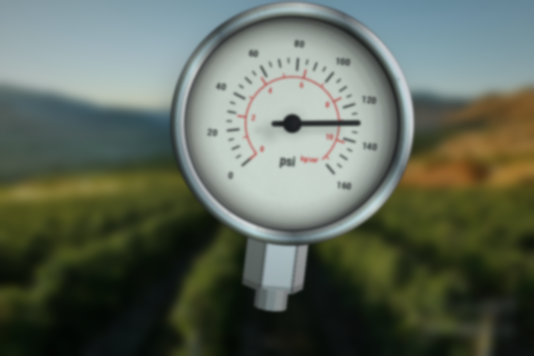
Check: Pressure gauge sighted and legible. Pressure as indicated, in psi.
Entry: 130 psi
